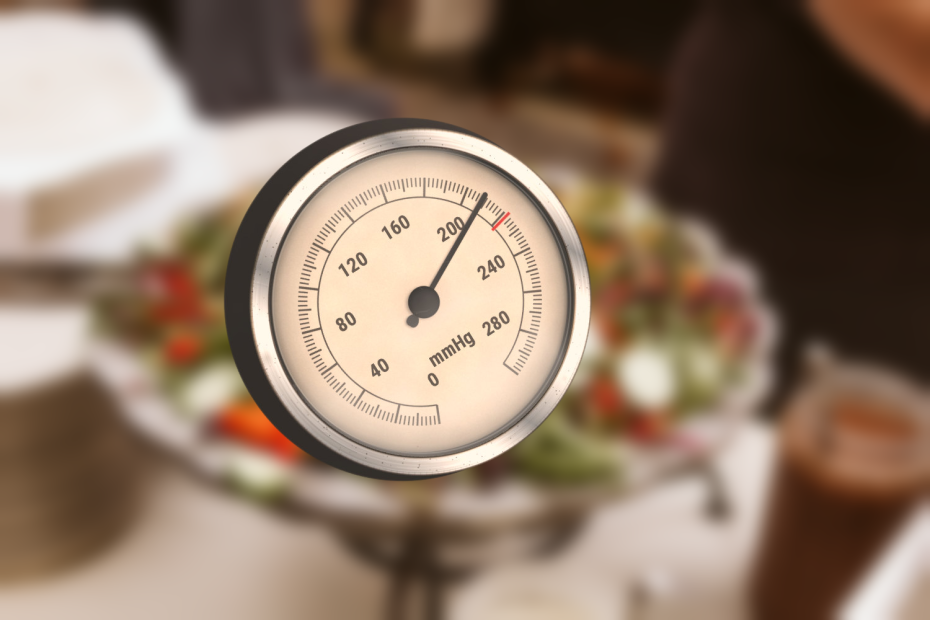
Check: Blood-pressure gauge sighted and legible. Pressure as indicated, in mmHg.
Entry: 208 mmHg
